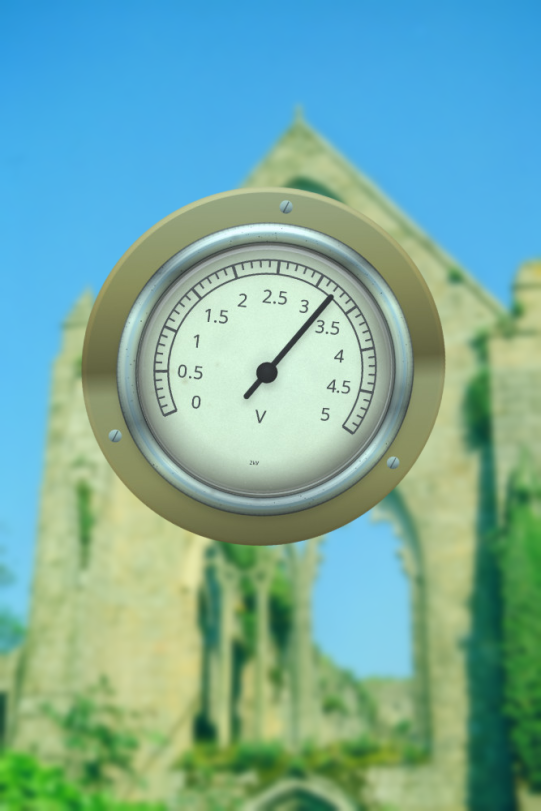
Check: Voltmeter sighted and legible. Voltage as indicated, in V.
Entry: 3.2 V
